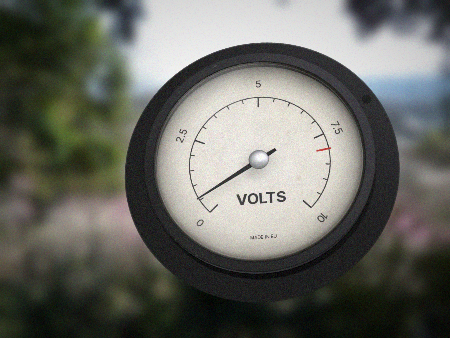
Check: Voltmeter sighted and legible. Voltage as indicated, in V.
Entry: 0.5 V
